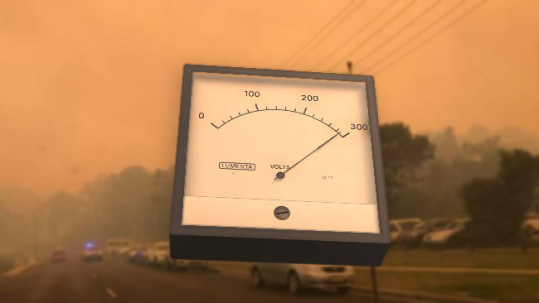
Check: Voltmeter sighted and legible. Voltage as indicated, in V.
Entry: 290 V
